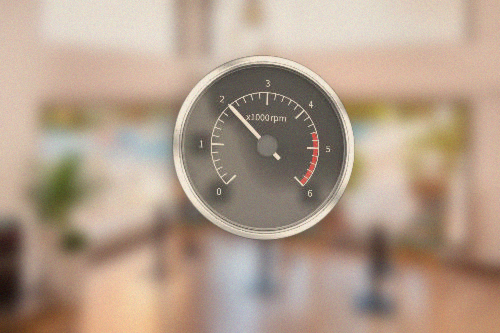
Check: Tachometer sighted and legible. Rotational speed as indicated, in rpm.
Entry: 2000 rpm
